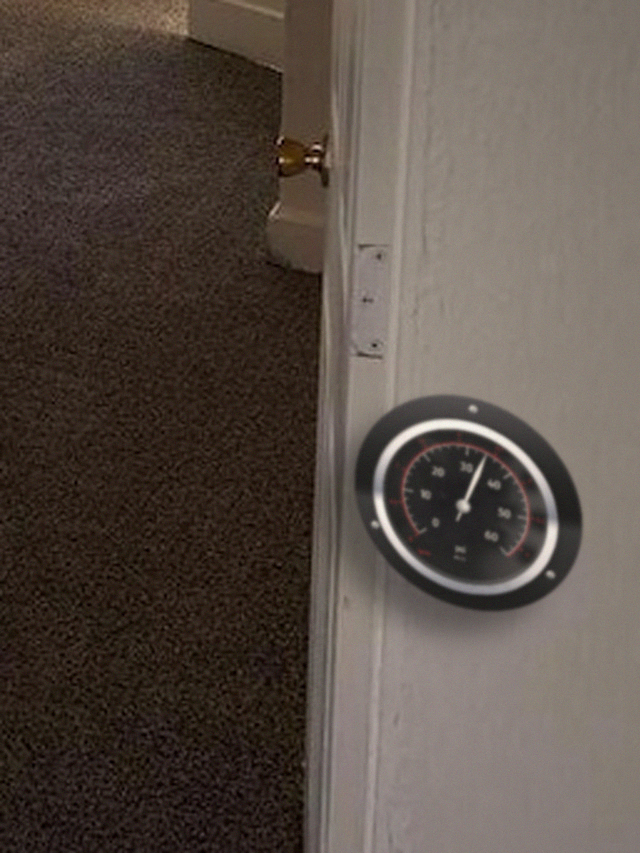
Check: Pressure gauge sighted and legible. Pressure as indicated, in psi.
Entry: 34 psi
